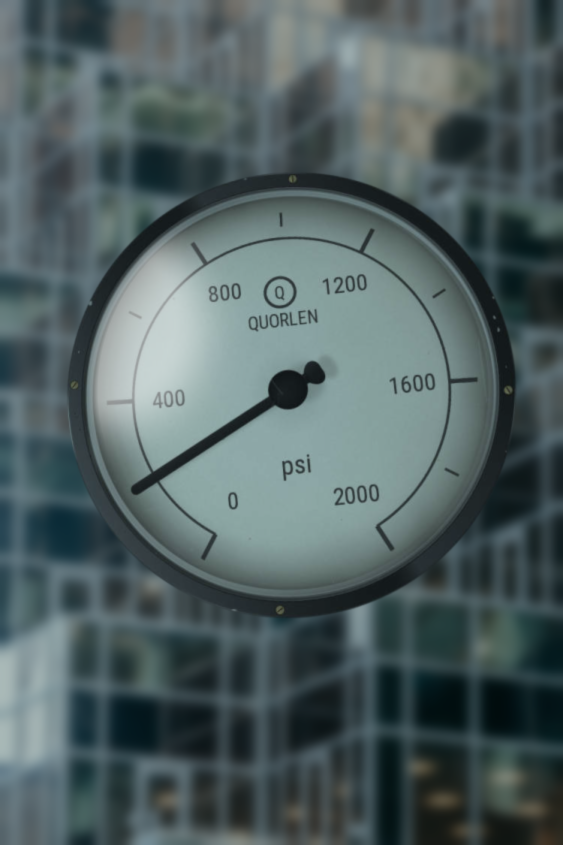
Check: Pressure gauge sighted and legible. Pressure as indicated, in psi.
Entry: 200 psi
